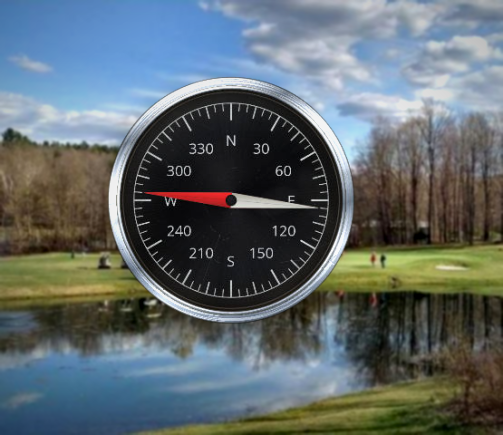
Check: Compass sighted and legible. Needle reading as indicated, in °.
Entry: 275 °
